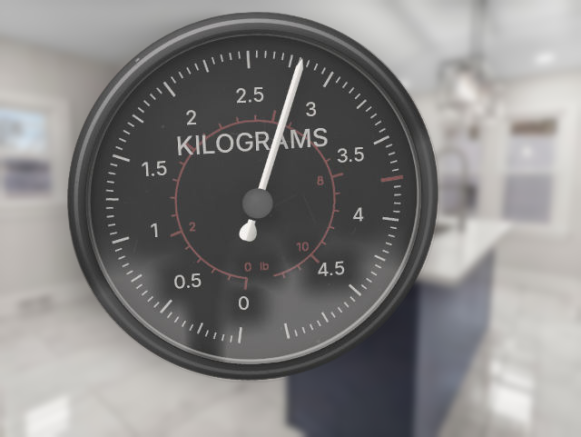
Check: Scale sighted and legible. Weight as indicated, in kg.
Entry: 2.8 kg
